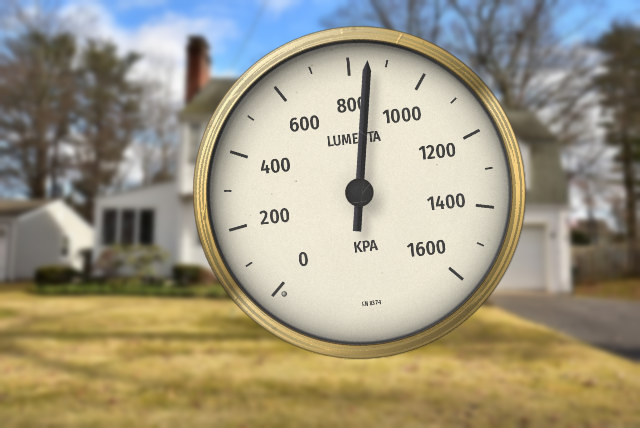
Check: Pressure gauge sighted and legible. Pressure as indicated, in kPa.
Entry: 850 kPa
